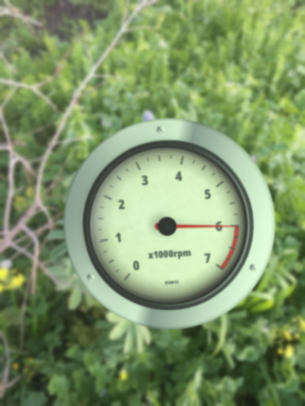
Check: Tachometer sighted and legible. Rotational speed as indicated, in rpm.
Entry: 6000 rpm
